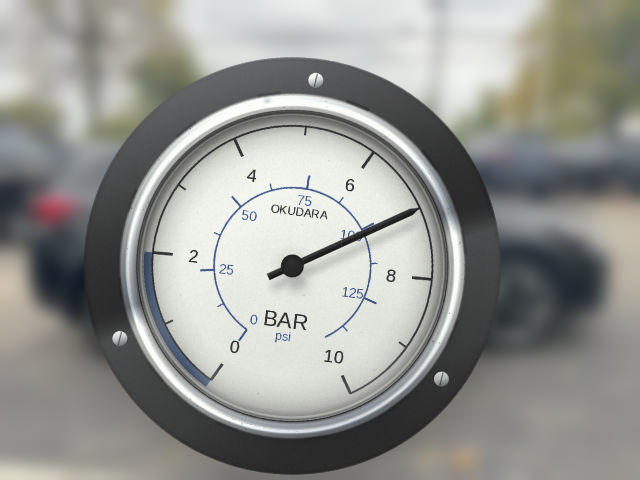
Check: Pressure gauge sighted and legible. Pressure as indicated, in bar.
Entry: 7 bar
